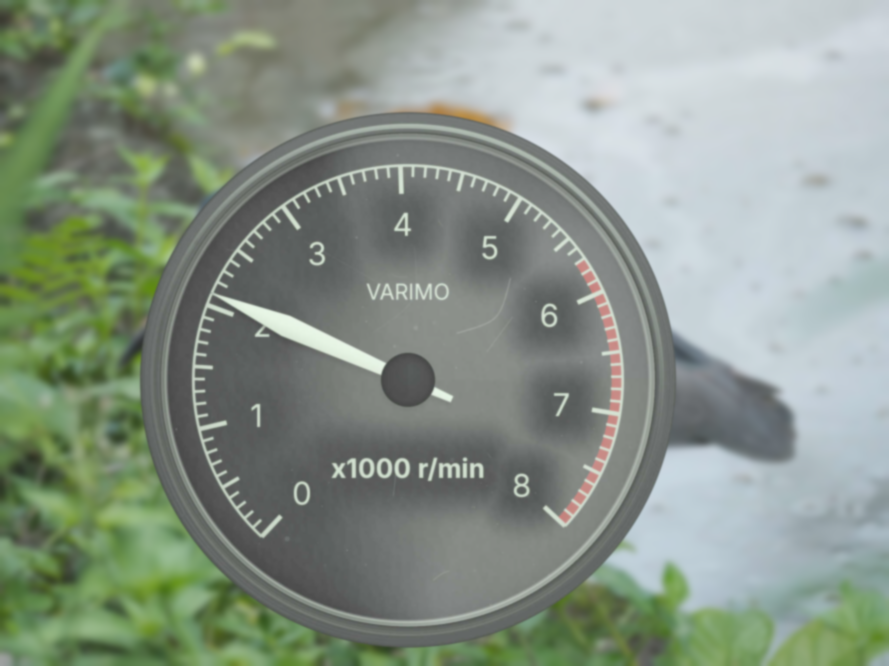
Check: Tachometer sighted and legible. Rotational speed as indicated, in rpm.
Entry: 2100 rpm
